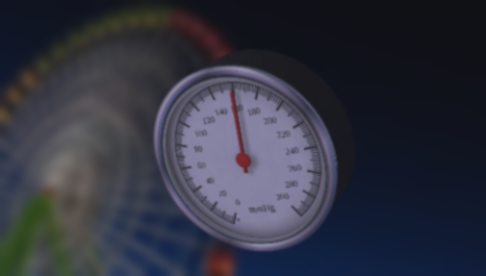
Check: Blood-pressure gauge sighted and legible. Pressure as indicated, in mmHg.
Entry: 160 mmHg
